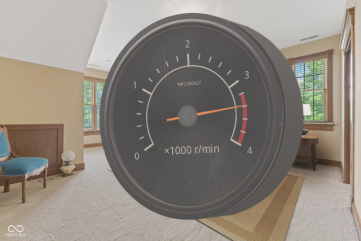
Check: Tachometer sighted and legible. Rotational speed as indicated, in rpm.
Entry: 3400 rpm
